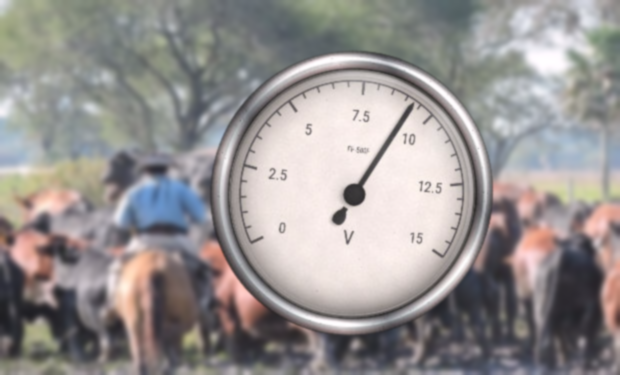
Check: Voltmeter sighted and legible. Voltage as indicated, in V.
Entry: 9.25 V
